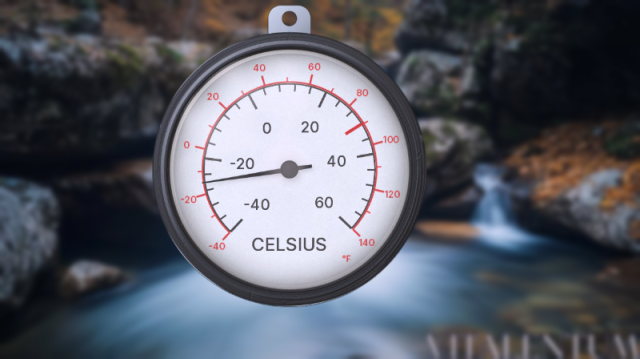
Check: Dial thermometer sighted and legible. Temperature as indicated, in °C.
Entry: -26 °C
